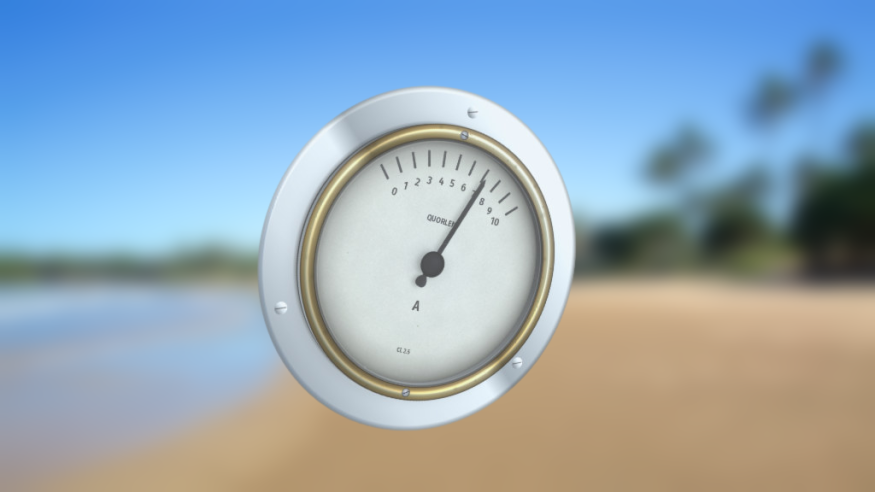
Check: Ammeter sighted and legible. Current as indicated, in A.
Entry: 7 A
